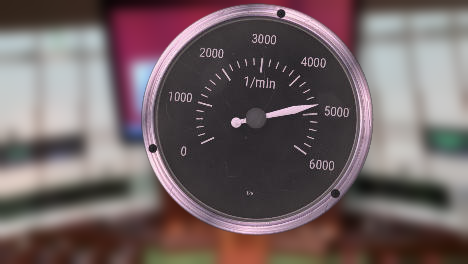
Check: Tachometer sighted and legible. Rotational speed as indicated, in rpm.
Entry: 4800 rpm
